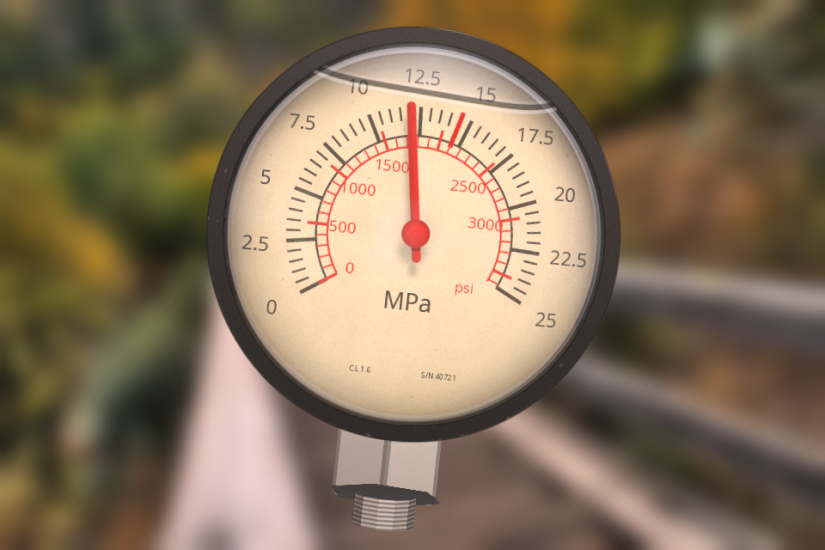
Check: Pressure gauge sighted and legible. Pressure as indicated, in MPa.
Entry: 12 MPa
